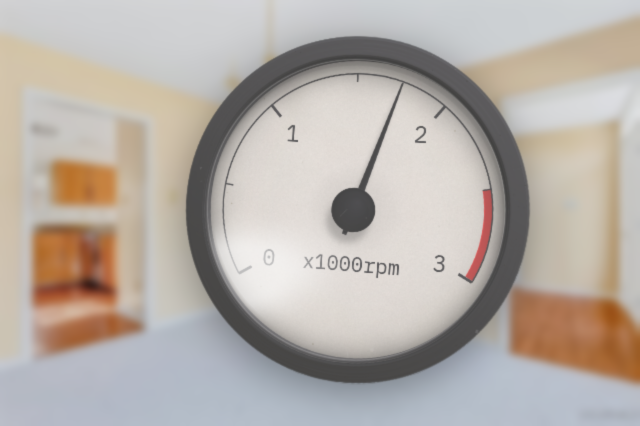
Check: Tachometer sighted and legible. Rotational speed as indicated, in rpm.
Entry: 1750 rpm
